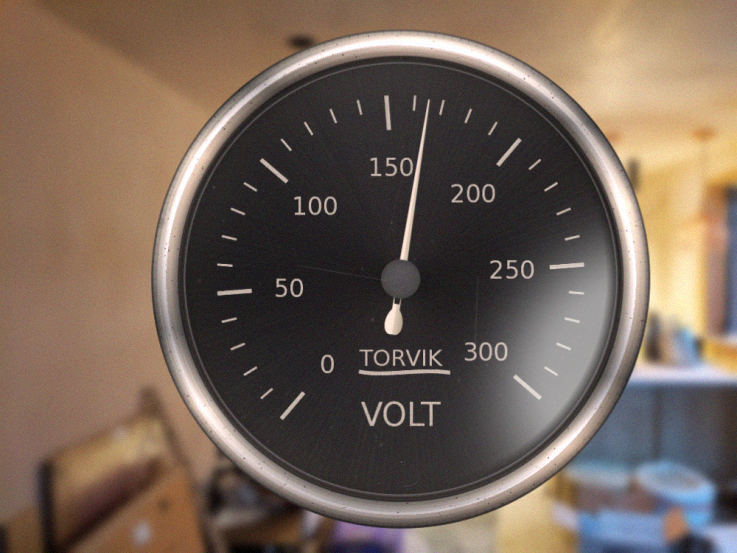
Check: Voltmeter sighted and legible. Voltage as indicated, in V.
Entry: 165 V
